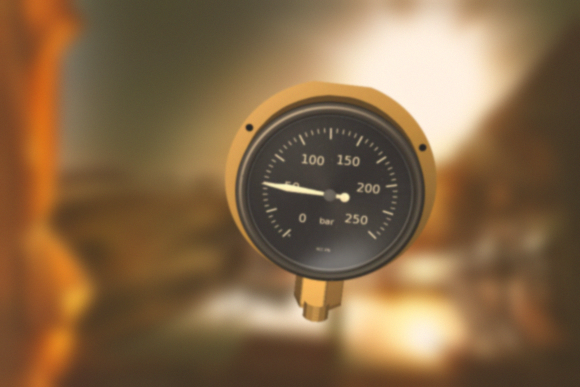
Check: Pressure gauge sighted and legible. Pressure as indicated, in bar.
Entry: 50 bar
